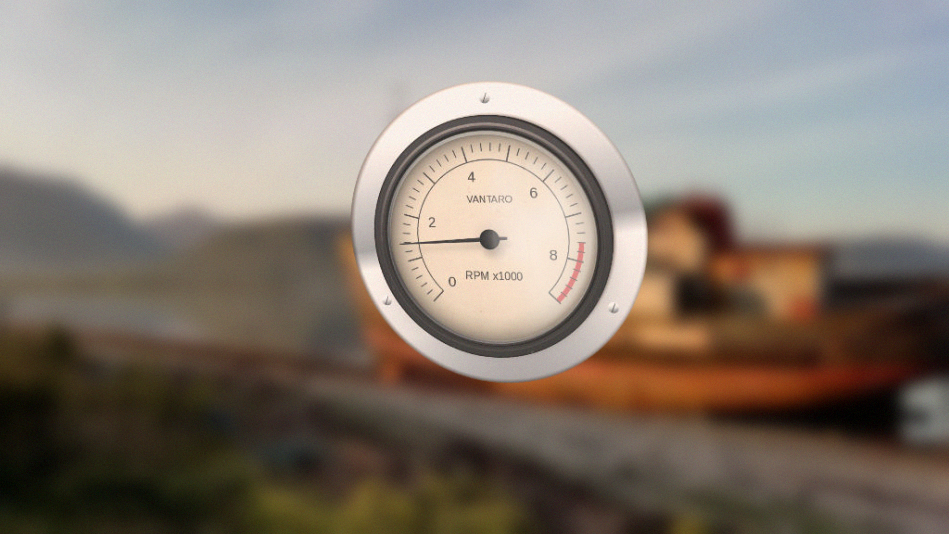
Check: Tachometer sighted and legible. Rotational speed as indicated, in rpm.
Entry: 1400 rpm
